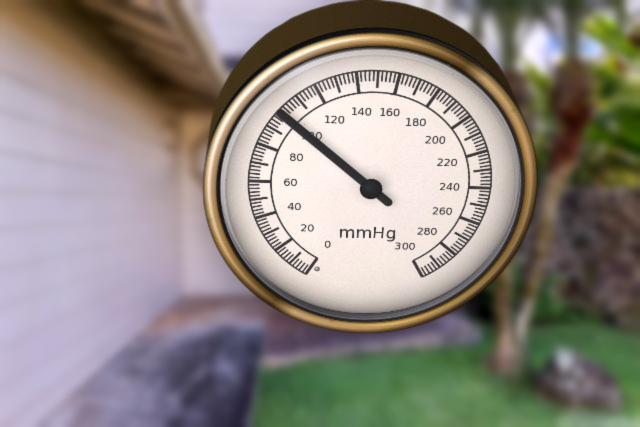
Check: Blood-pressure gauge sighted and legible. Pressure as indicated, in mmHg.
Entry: 100 mmHg
